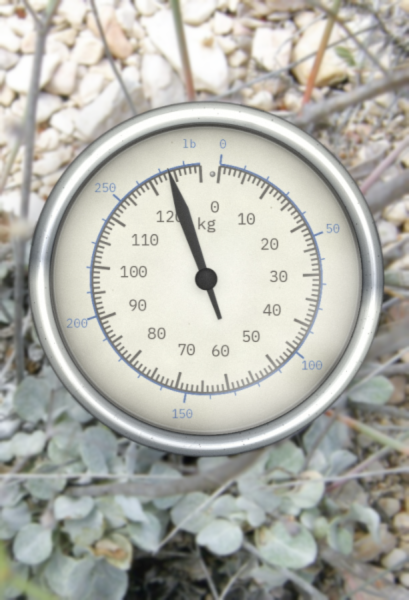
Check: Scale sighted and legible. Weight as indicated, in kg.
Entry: 124 kg
